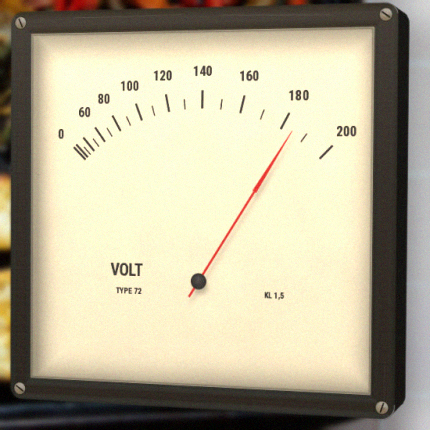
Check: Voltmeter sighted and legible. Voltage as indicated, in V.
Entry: 185 V
